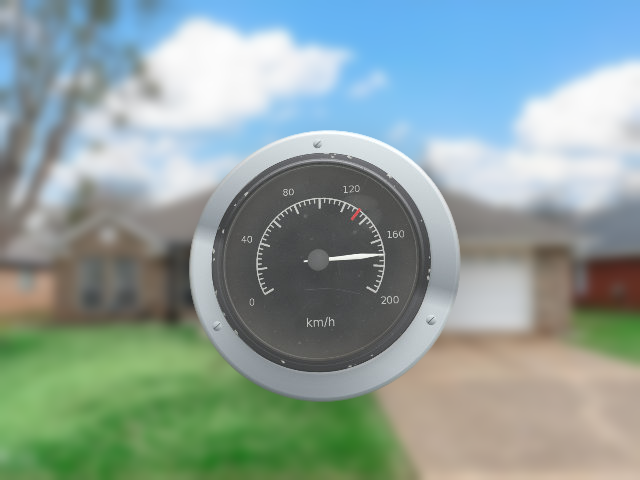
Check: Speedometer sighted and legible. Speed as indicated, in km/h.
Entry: 172 km/h
